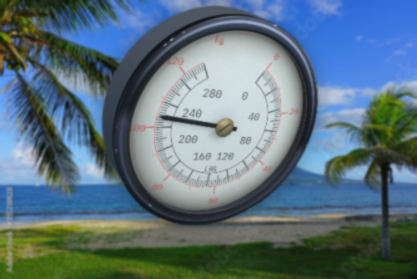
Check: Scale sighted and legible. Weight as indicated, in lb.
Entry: 230 lb
